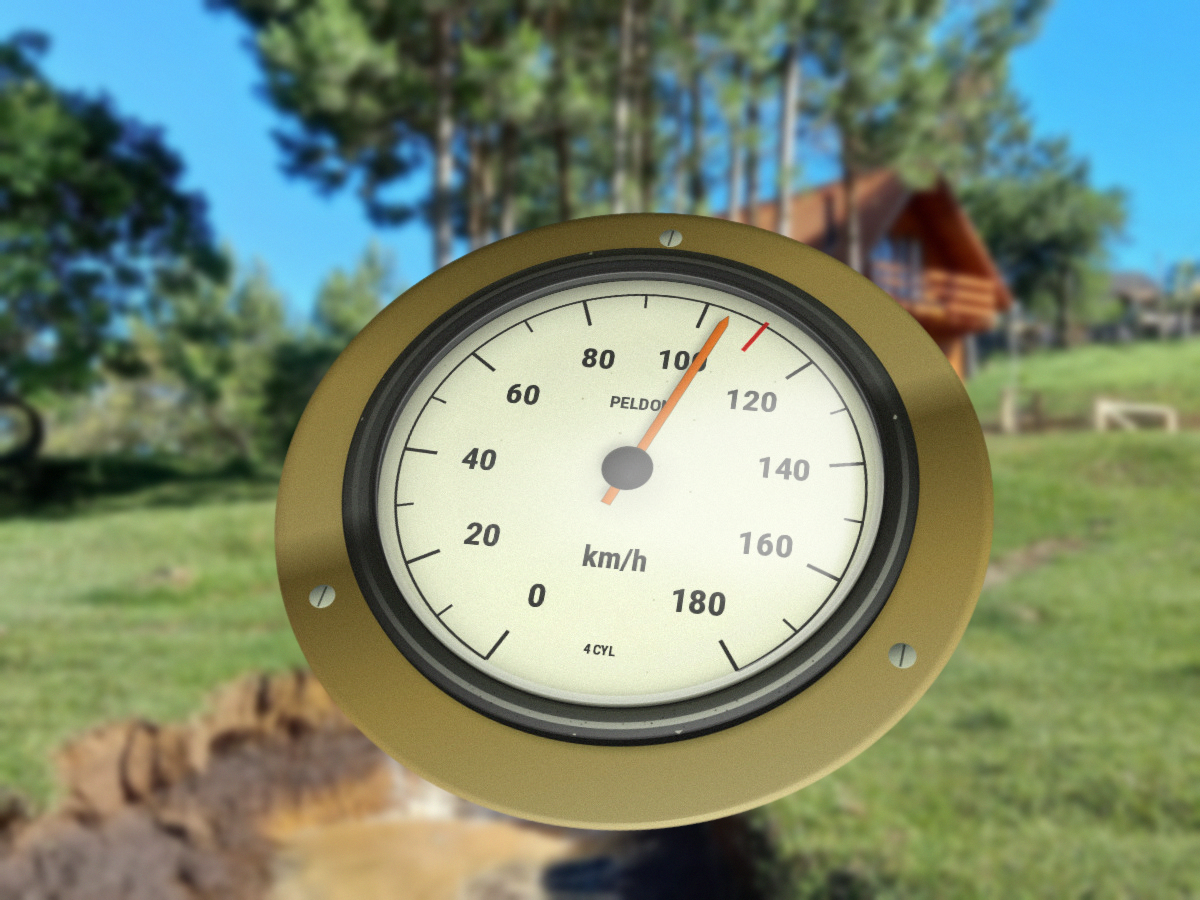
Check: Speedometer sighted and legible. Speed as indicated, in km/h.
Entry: 105 km/h
